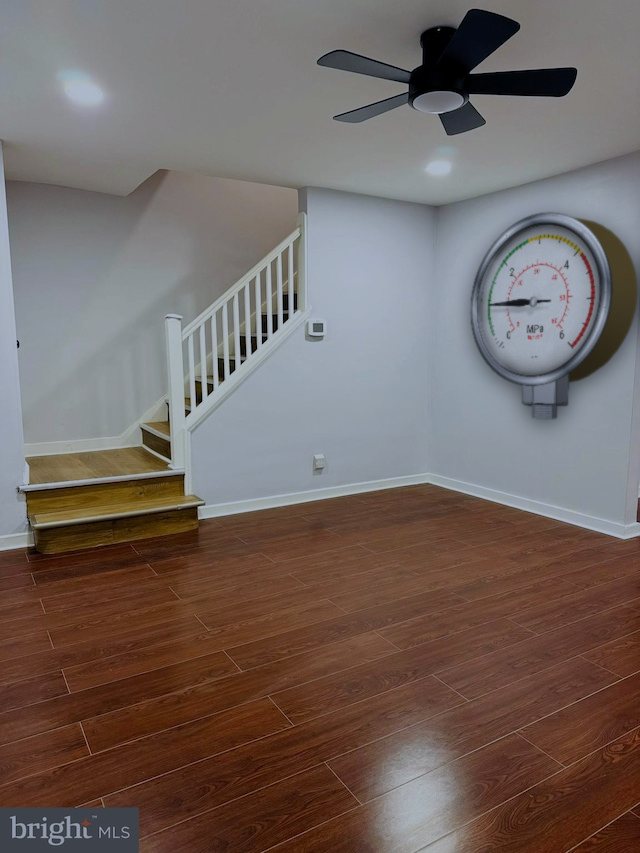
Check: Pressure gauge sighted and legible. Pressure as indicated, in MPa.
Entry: 1 MPa
